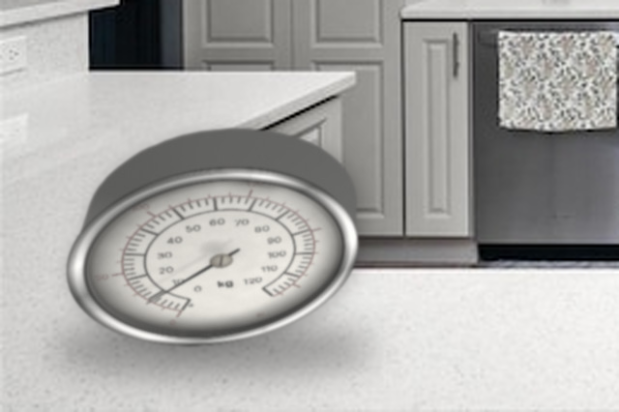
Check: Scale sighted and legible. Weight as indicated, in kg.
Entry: 10 kg
